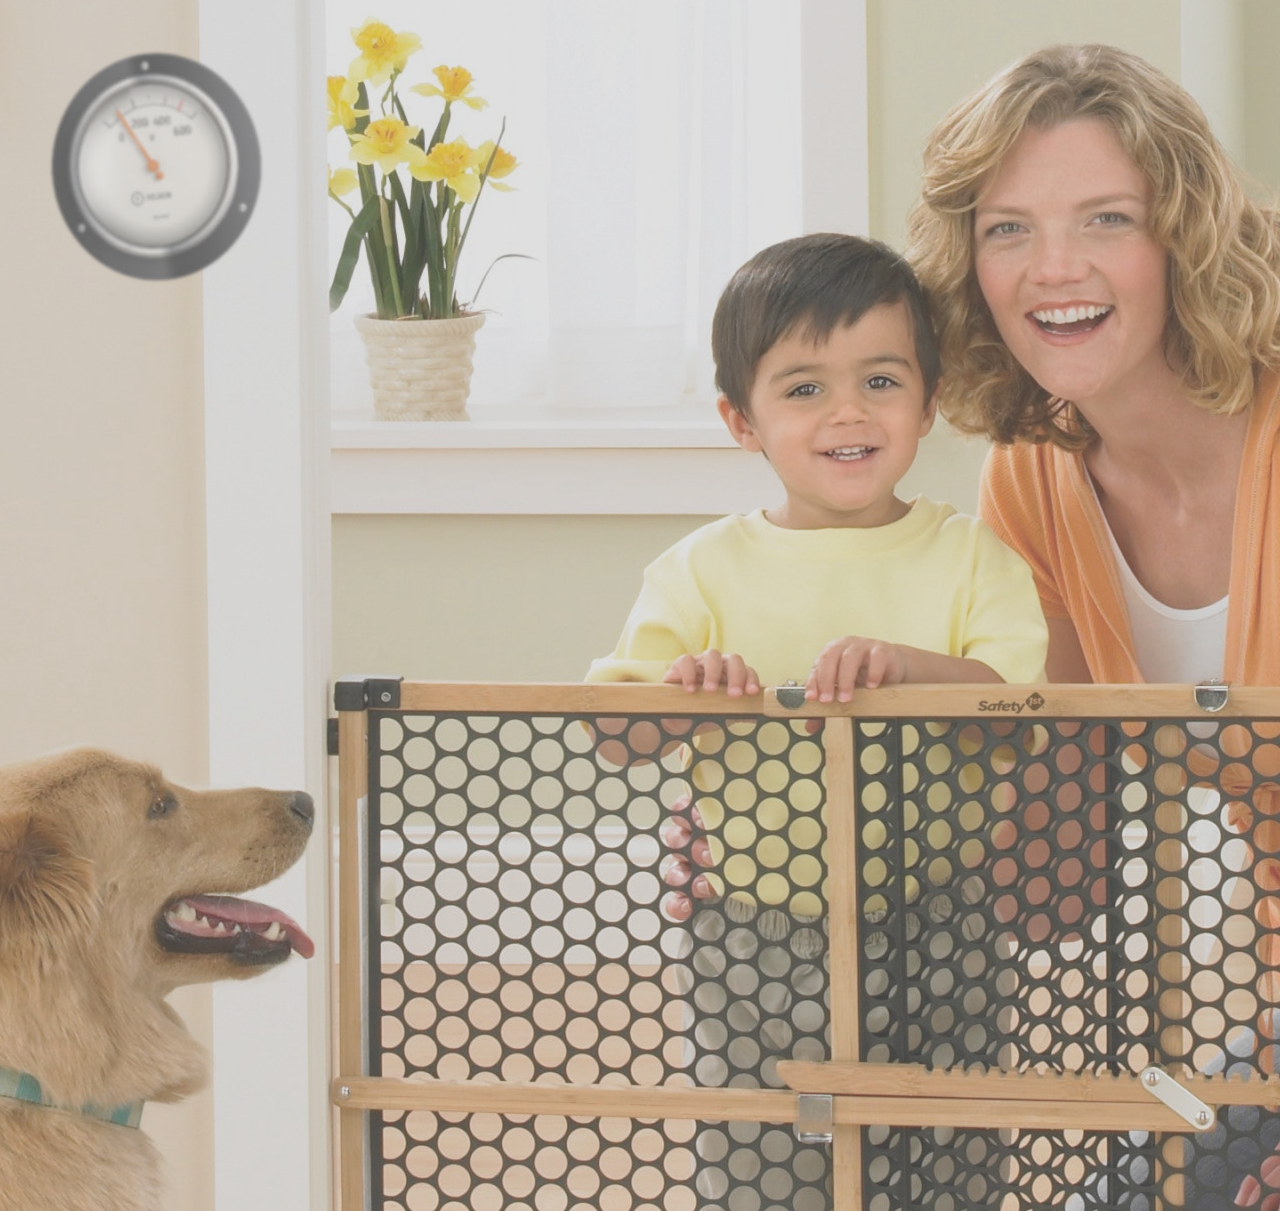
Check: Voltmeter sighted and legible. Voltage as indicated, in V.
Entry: 100 V
